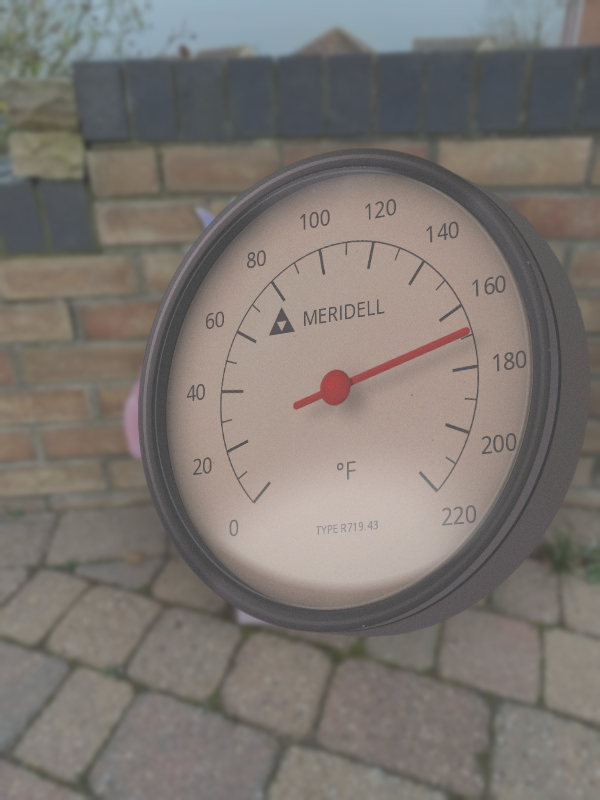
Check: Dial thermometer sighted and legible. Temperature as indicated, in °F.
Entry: 170 °F
